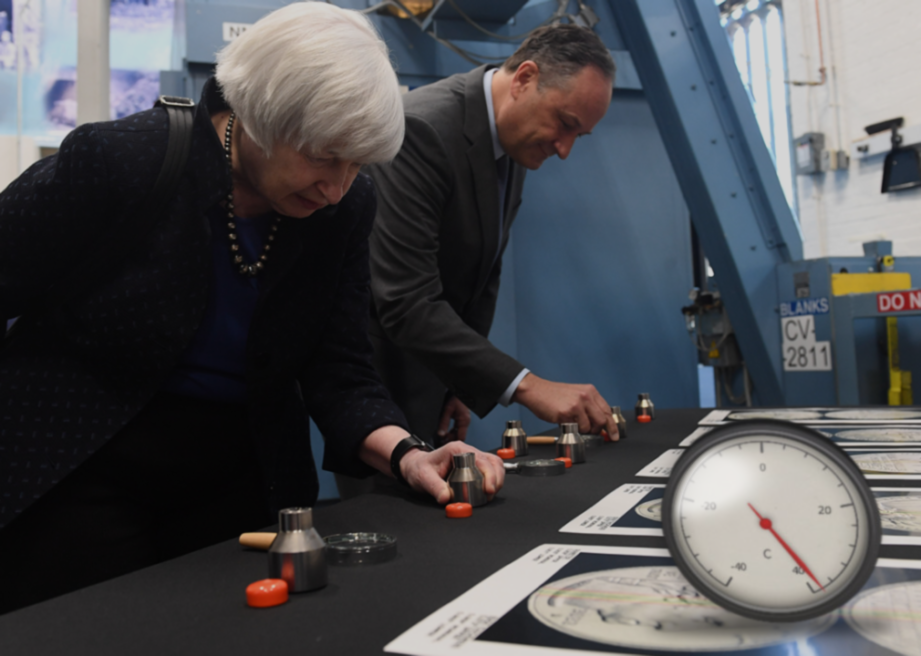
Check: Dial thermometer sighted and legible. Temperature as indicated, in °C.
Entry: 38 °C
